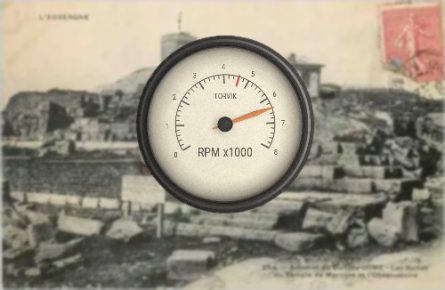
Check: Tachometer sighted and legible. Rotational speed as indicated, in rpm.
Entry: 6400 rpm
